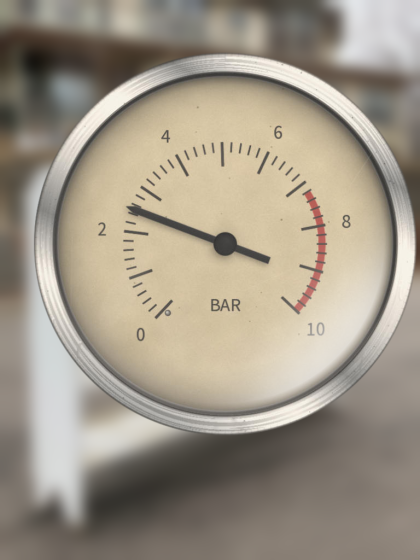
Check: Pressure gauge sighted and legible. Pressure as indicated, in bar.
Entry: 2.5 bar
